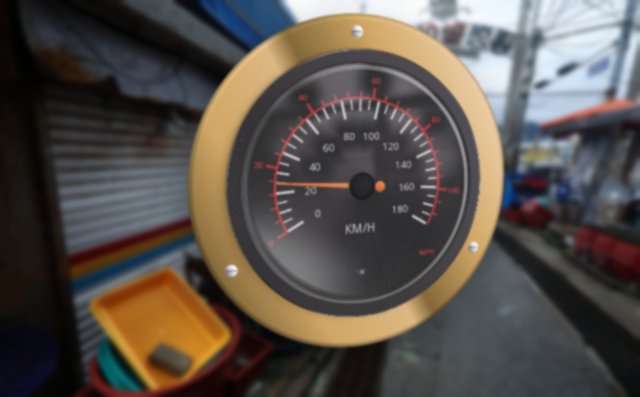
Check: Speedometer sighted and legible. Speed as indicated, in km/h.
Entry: 25 km/h
